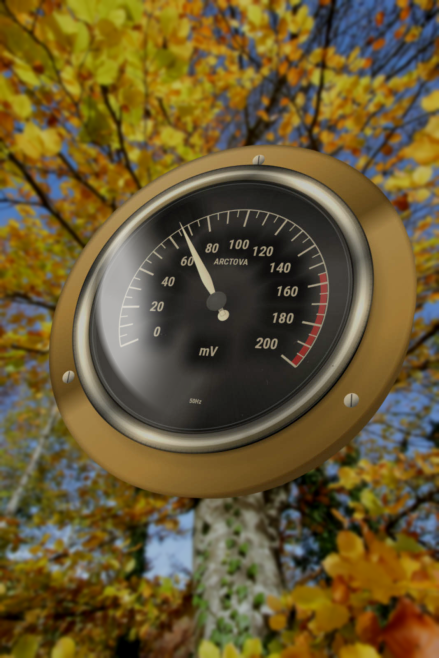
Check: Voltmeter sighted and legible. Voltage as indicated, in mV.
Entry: 67.5 mV
